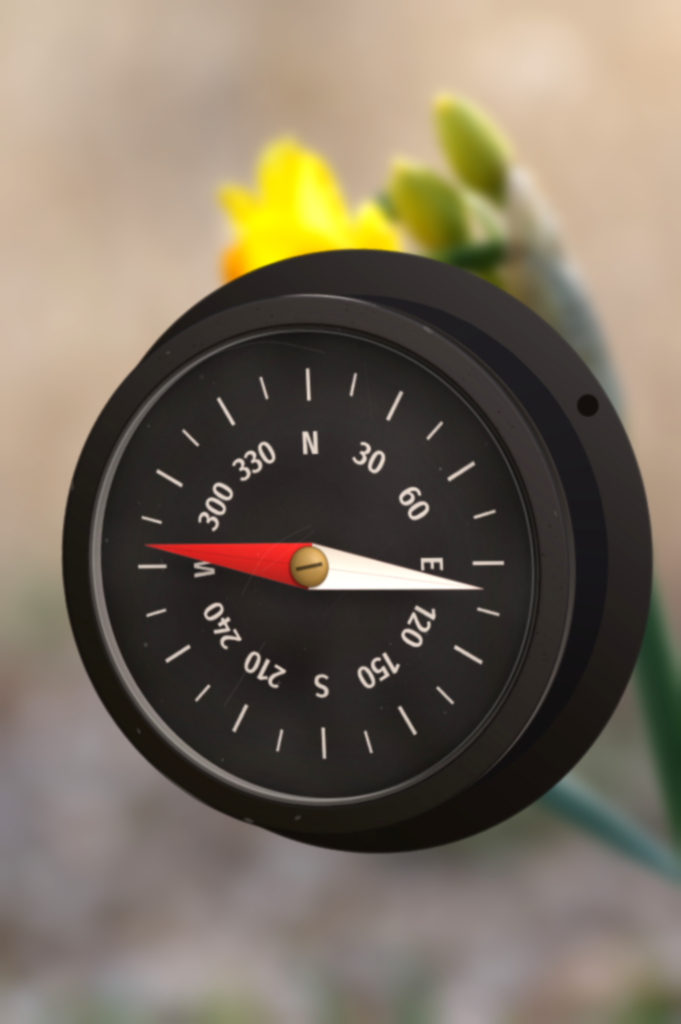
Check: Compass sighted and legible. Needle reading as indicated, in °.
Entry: 277.5 °
